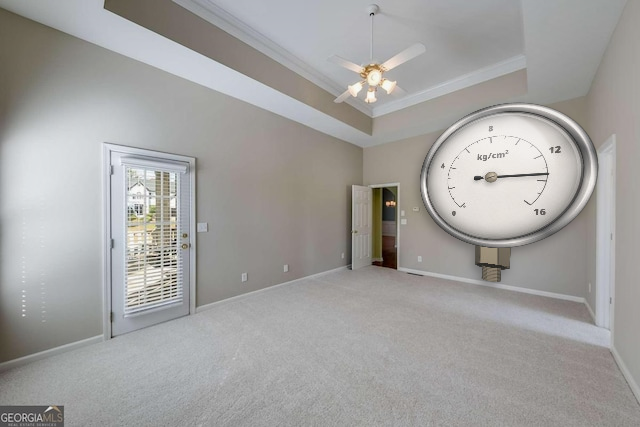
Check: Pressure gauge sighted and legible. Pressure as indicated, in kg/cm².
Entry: 13.5 kg/cm²
